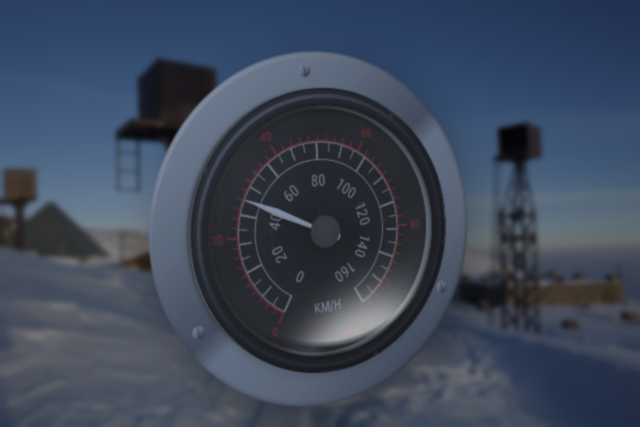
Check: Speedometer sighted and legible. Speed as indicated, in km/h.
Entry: 45 km/h
